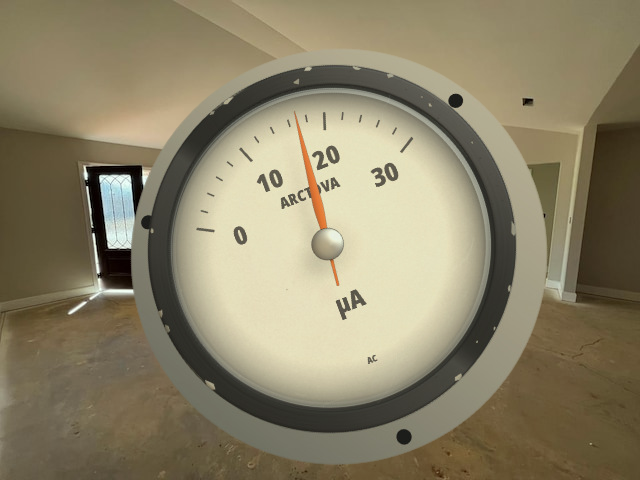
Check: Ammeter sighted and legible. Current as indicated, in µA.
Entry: 17 µA
